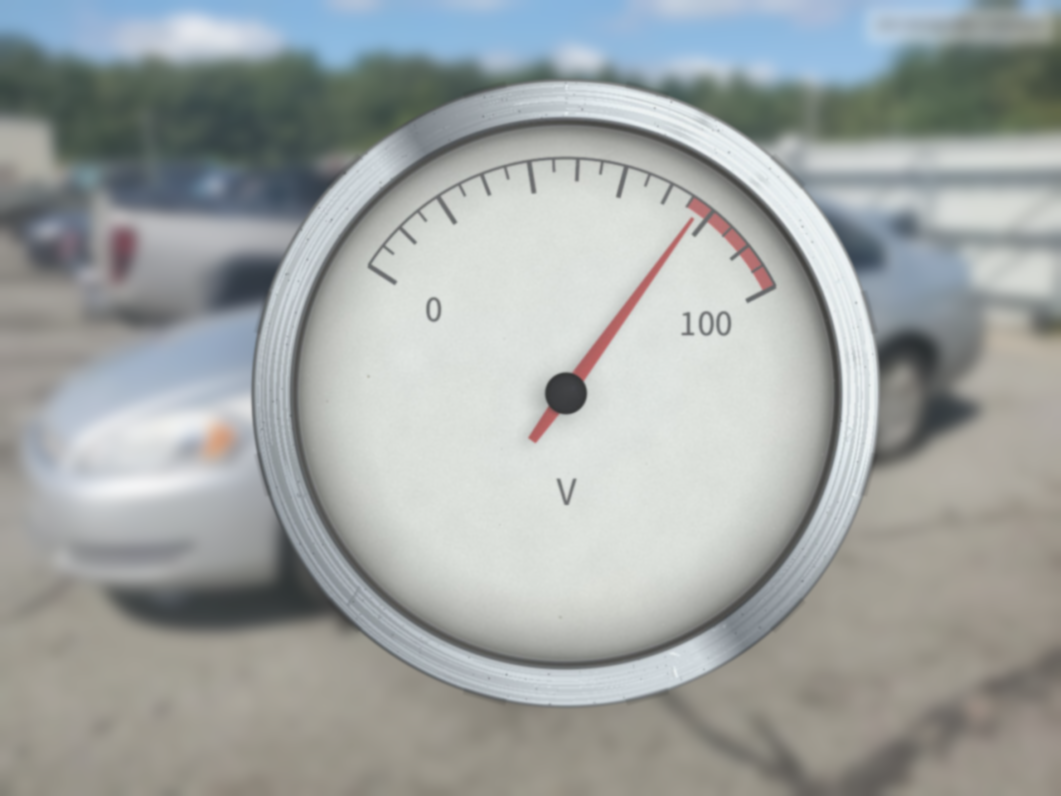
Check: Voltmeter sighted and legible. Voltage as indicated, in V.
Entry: 77.5 V
